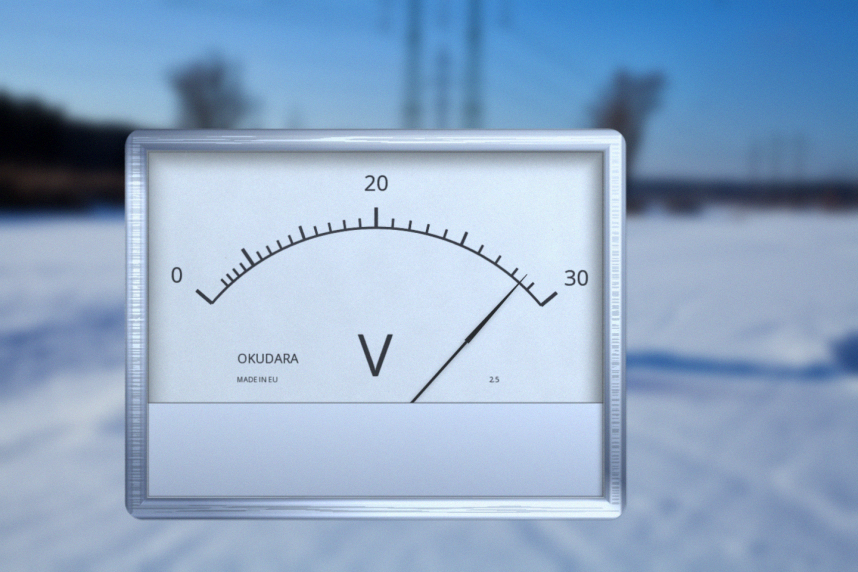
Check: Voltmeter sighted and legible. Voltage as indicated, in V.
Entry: 28.5 V
